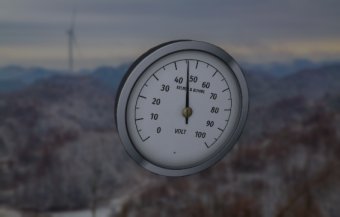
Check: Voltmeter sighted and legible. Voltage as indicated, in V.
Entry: 45 V
